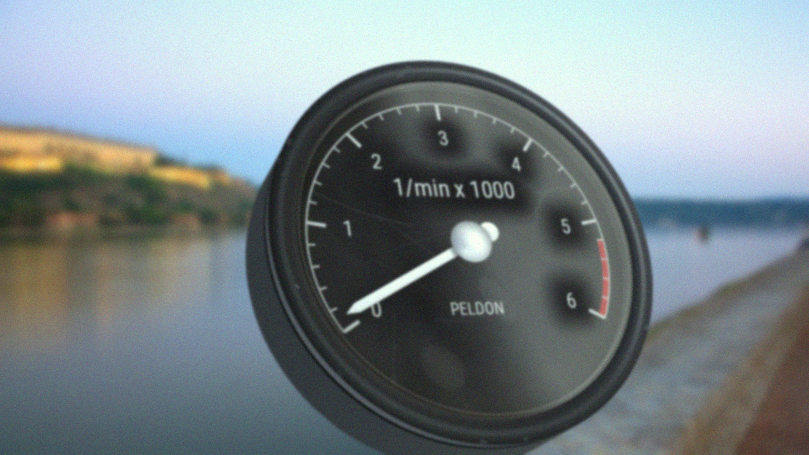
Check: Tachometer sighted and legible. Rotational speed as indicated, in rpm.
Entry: 100 rpm
